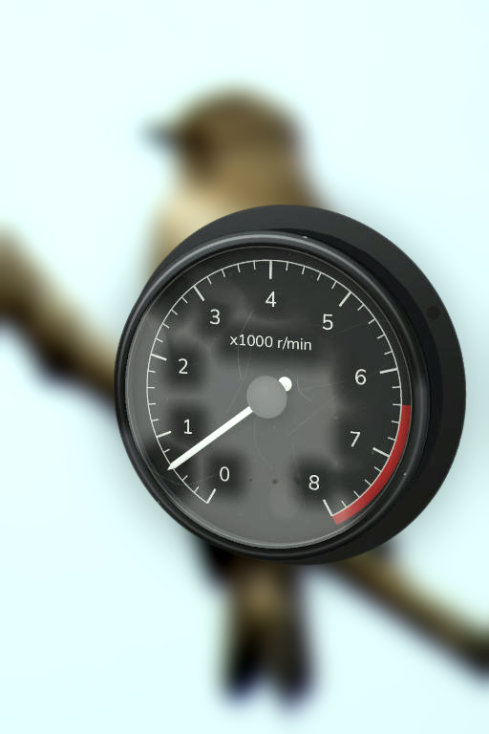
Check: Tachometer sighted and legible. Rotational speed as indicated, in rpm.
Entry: 600 rpm
